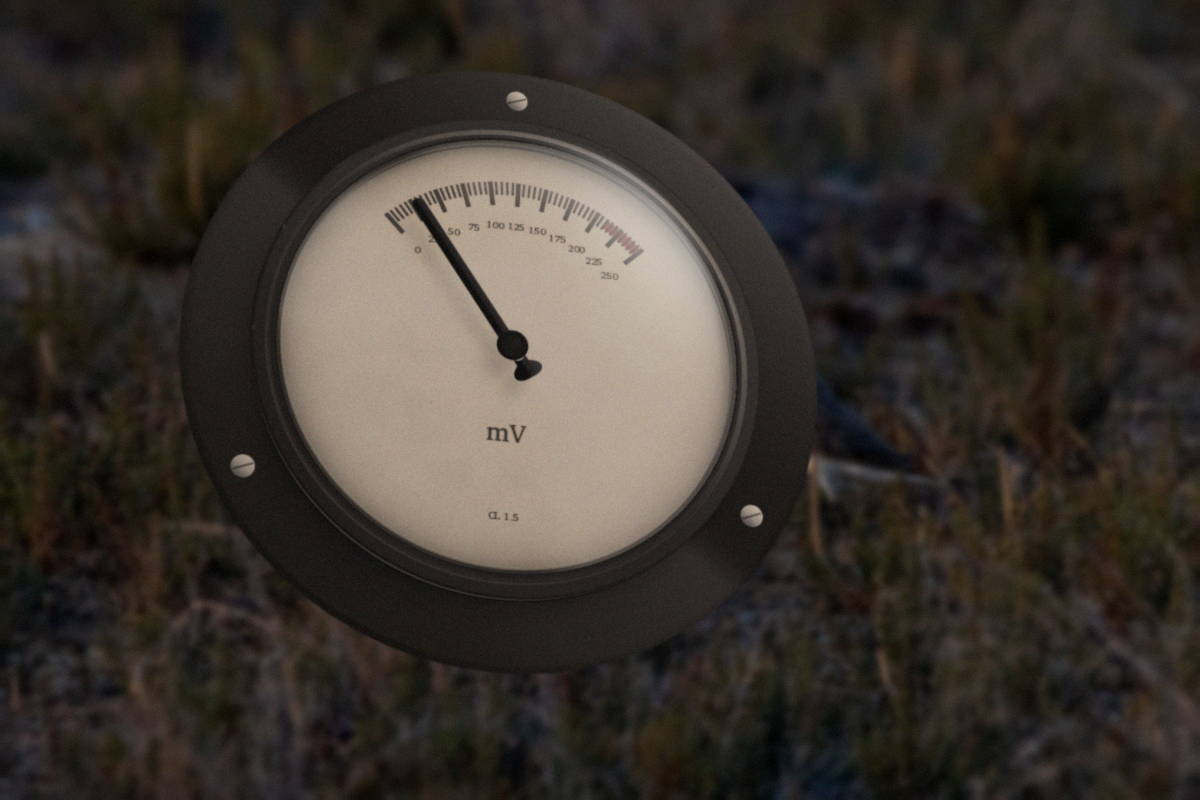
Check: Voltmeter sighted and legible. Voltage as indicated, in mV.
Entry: 25 mV
